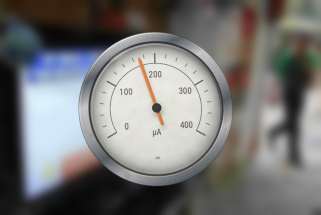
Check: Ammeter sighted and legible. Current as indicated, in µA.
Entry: 170 µA
